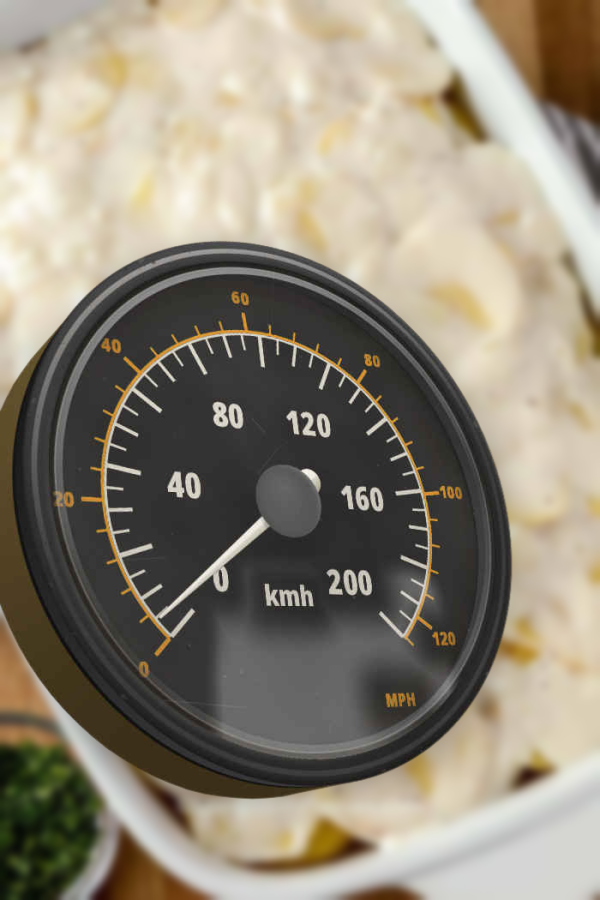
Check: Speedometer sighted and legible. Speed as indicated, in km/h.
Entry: 5 km/h
